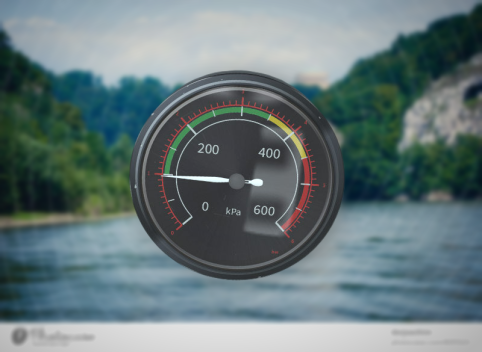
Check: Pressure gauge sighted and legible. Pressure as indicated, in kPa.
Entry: 100 kPa
